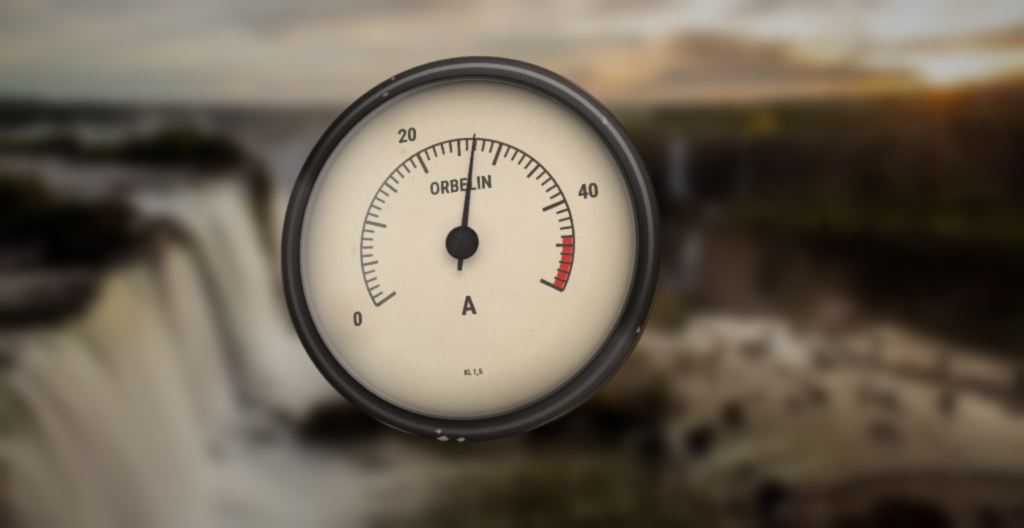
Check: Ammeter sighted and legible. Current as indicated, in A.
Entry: 27 A
